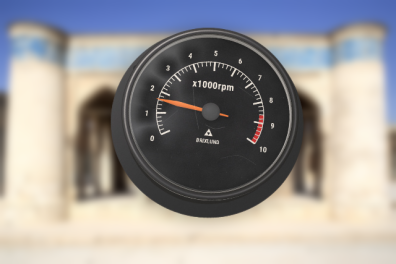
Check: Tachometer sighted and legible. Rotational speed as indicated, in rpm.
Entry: 1600 rpm
